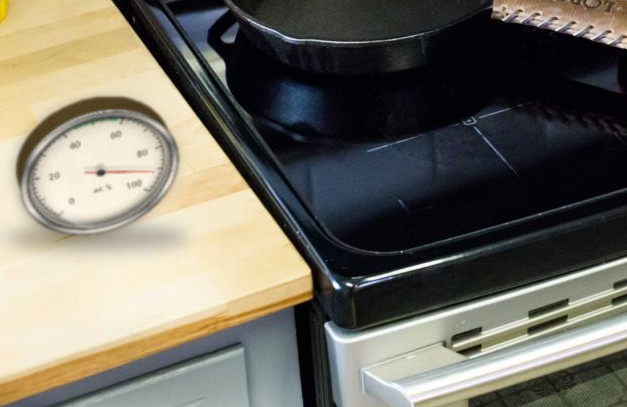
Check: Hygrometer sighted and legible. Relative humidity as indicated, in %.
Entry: 90 %
